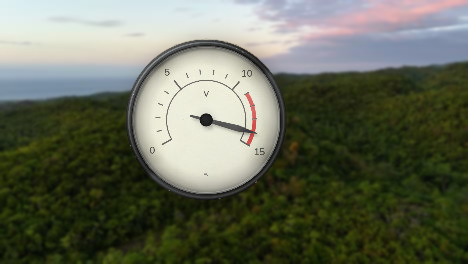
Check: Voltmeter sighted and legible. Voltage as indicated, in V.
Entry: 14 V
